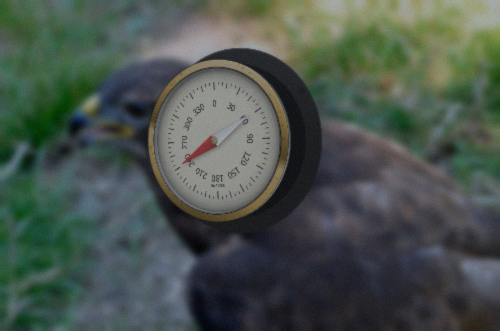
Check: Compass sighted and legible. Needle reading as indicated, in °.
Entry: 240 °
